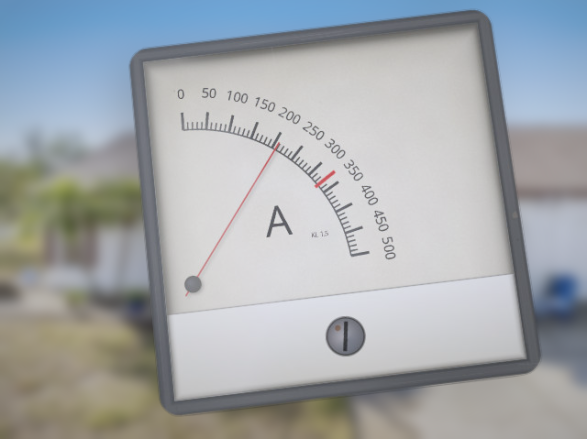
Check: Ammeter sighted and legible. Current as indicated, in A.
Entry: 210 A
